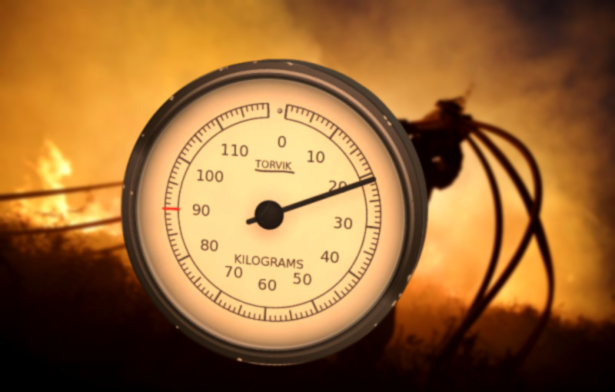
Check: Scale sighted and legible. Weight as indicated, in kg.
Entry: 21 kg
